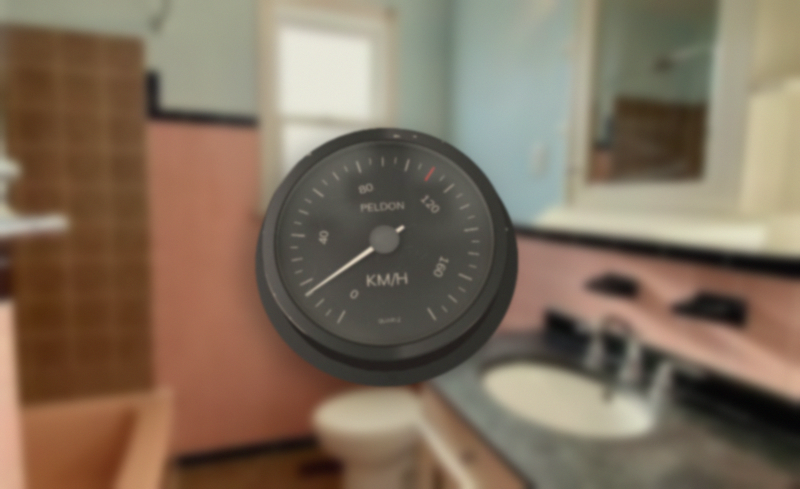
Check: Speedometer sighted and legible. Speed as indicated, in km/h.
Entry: 15 km/h
